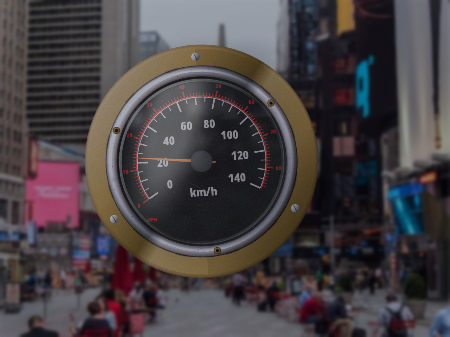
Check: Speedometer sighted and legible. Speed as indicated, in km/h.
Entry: 22.5 km/h
